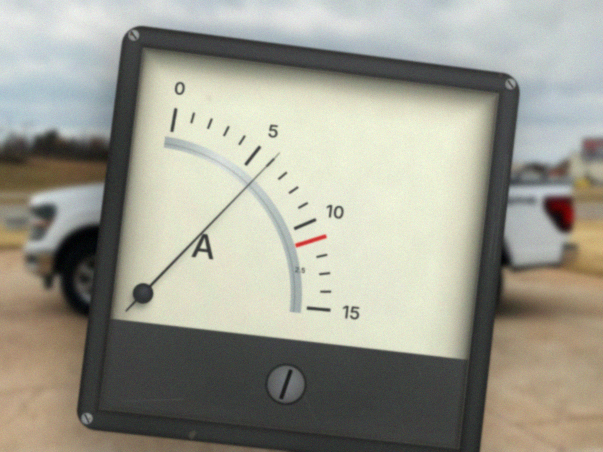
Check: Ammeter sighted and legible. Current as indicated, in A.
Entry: 6 A
